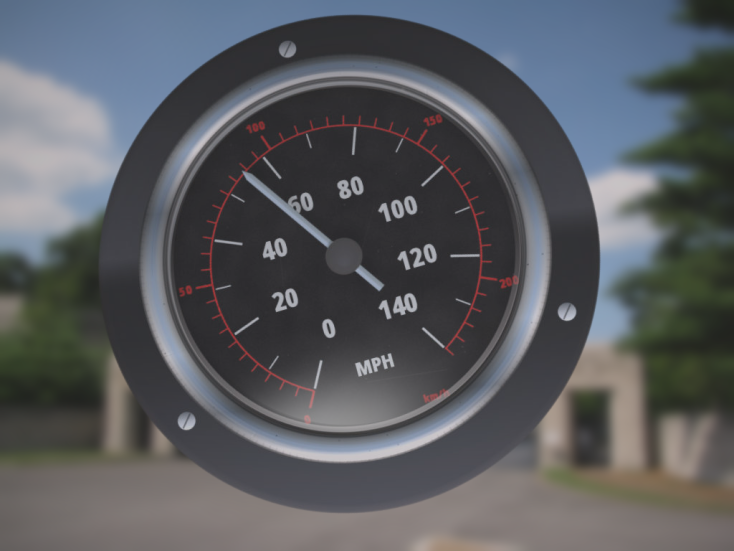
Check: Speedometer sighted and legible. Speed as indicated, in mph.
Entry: 55 mph
